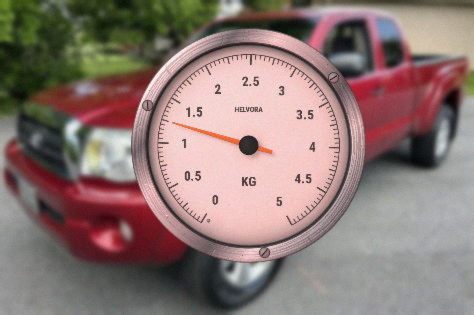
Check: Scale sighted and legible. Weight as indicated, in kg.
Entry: 1.25 kg
